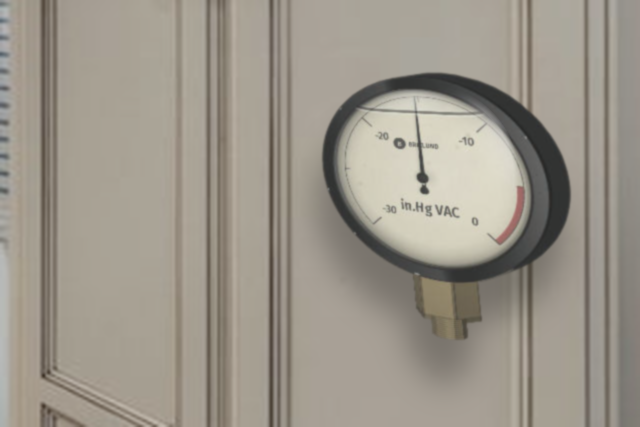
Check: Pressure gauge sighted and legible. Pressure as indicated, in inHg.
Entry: -15 inHg
